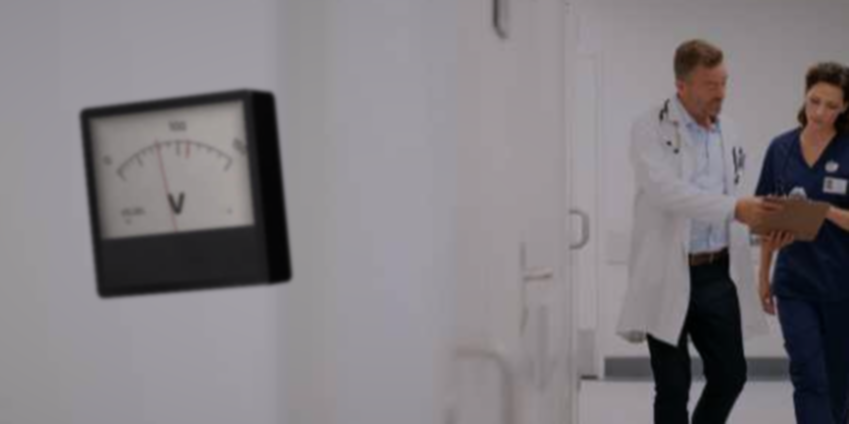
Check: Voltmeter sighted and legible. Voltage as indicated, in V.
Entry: 80 V
